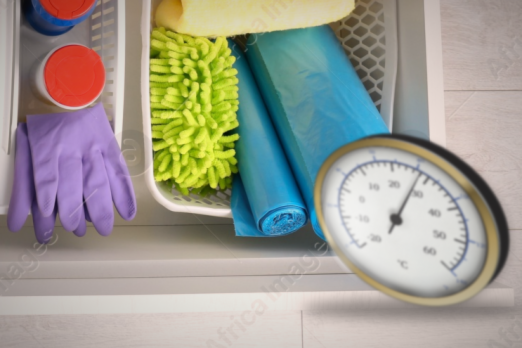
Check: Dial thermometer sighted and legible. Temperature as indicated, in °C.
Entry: 28 °C
